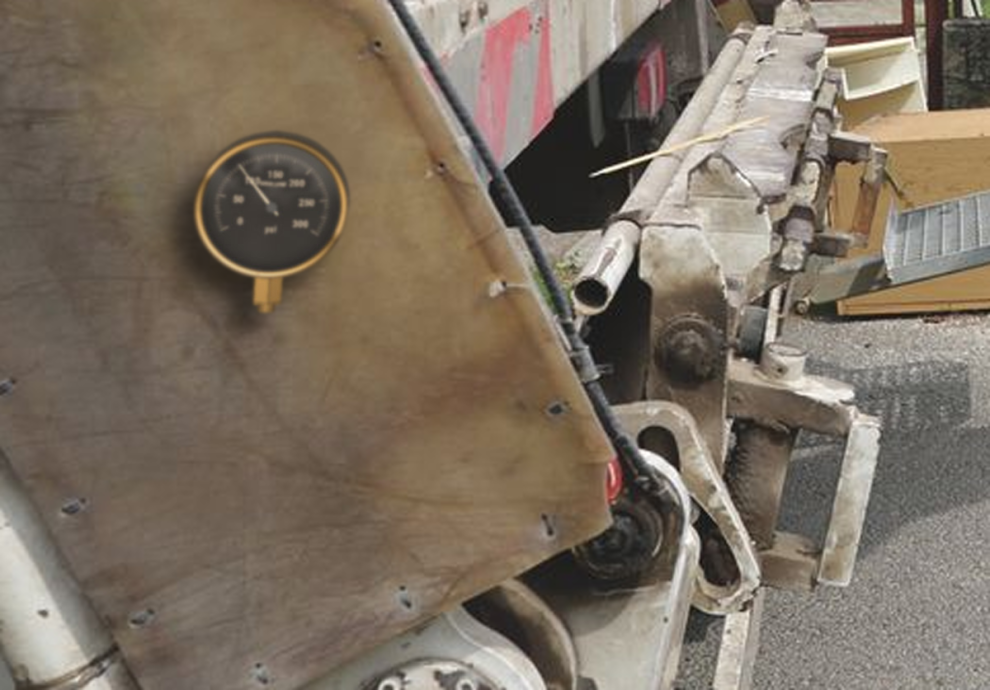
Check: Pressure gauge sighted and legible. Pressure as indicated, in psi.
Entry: 100 psi
